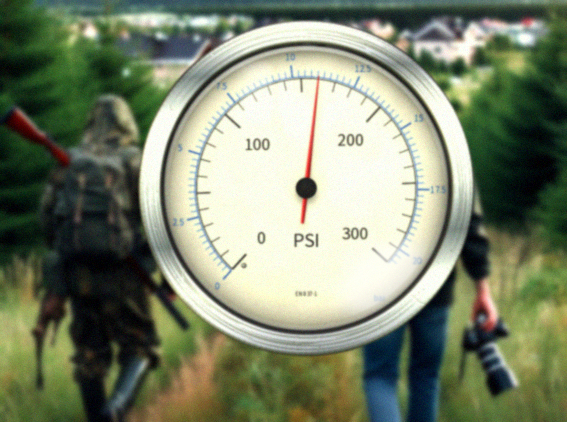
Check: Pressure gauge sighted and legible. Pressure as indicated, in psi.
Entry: 160 psi
